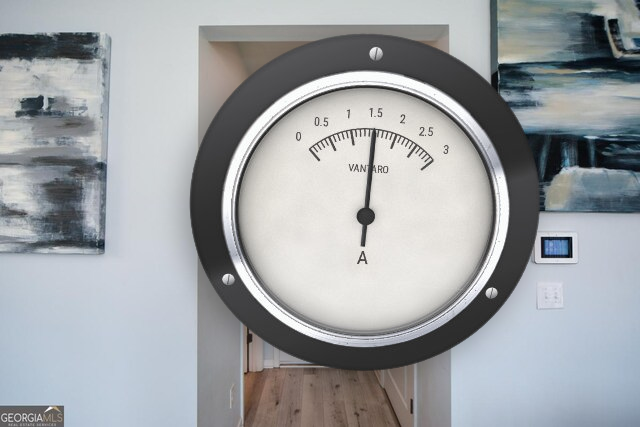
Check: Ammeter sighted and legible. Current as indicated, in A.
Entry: 1.5 A
